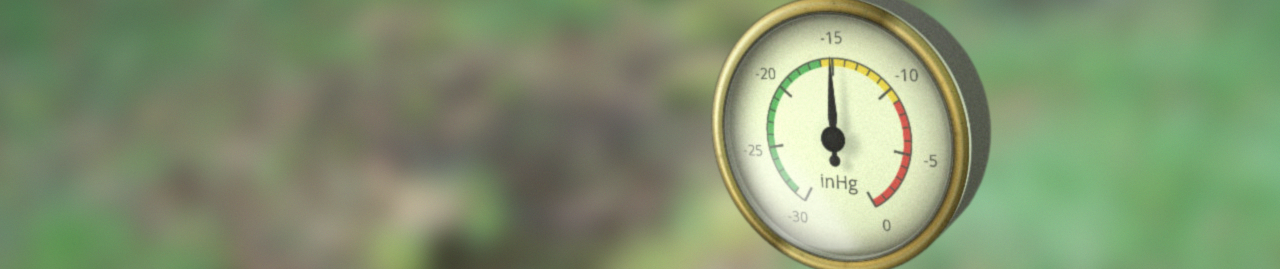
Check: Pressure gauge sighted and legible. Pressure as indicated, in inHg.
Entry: -15 inHg
